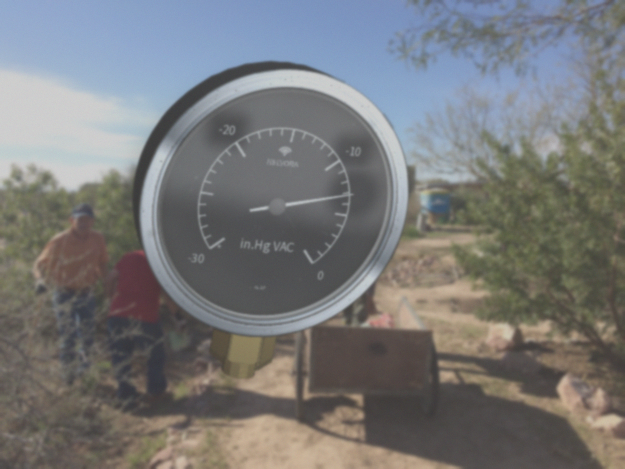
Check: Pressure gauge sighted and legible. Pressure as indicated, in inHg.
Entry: -7 inHg
